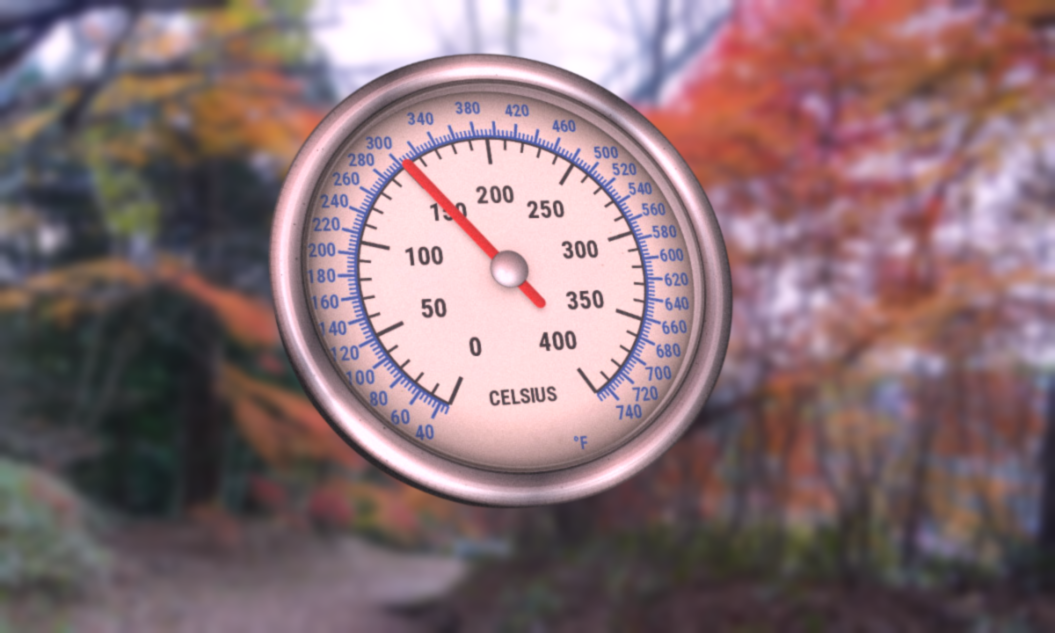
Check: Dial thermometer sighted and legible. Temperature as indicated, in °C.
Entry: 150 °C
